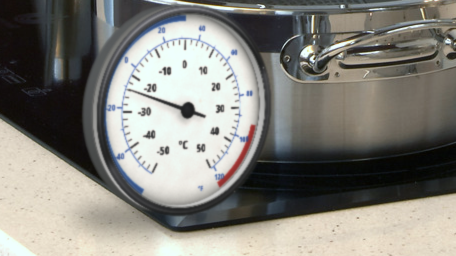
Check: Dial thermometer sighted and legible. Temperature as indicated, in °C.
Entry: -24 °C
